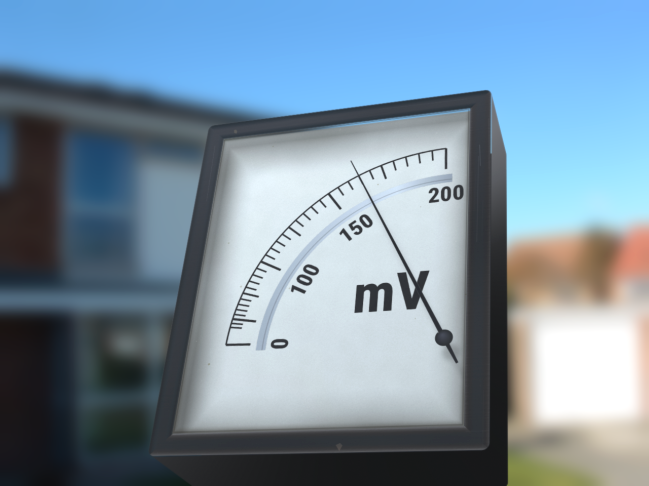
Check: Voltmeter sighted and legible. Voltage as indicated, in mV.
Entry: 165 mV
